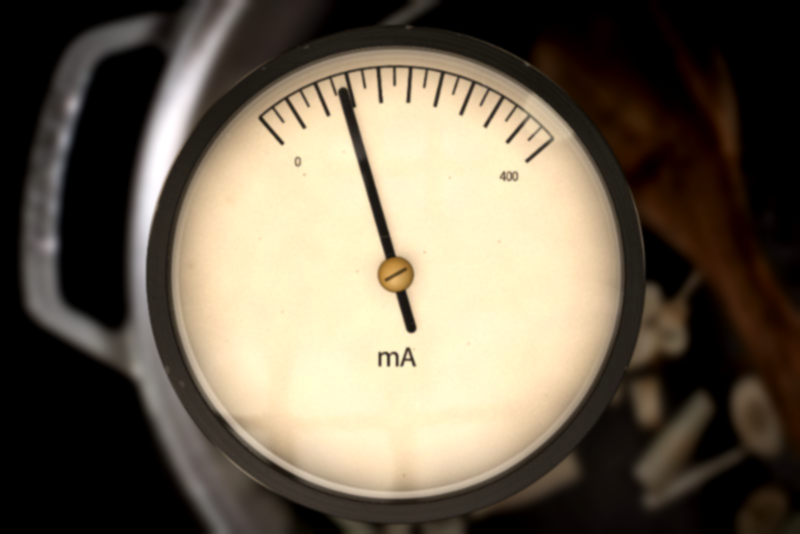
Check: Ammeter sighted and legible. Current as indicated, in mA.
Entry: 110 mA
